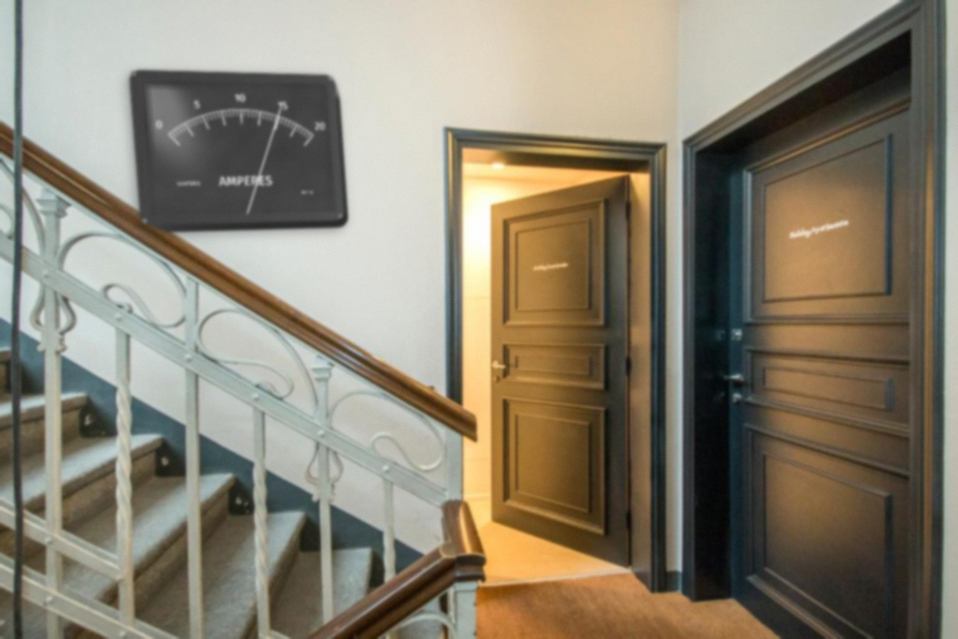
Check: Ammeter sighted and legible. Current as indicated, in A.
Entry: 15 A
